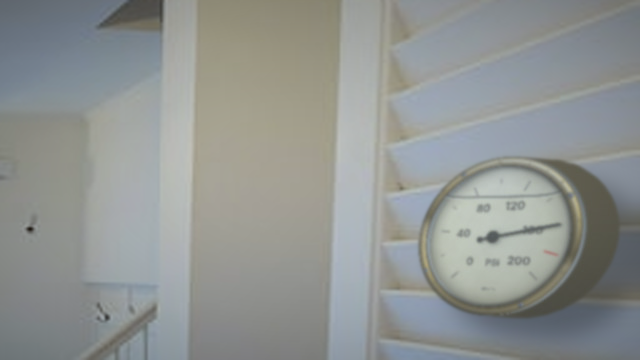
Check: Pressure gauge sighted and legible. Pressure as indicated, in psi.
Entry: 160 psi
